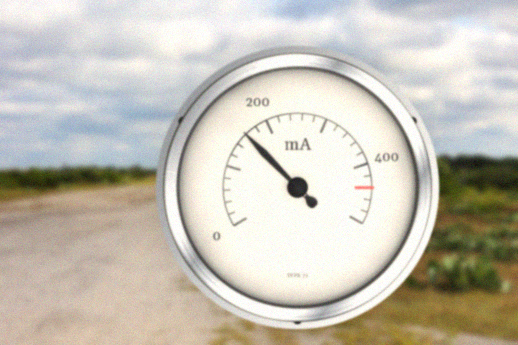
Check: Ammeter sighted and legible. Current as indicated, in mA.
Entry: 160 mA
